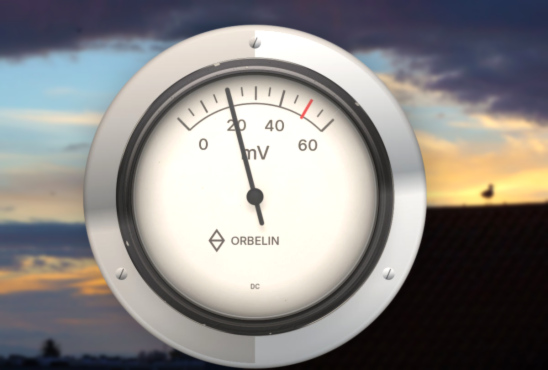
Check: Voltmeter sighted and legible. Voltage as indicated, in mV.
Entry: 20 mV
